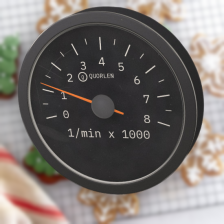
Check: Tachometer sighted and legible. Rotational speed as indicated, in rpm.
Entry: 1250 rpm
